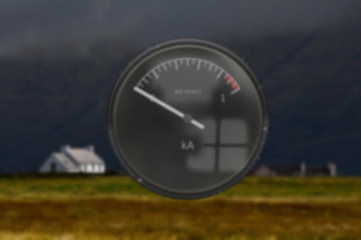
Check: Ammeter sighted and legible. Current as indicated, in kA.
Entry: 0 kA
